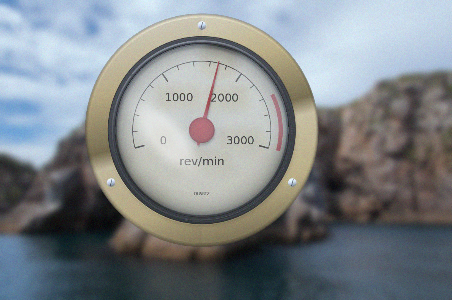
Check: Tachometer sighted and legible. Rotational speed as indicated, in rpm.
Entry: 1700 rpm
